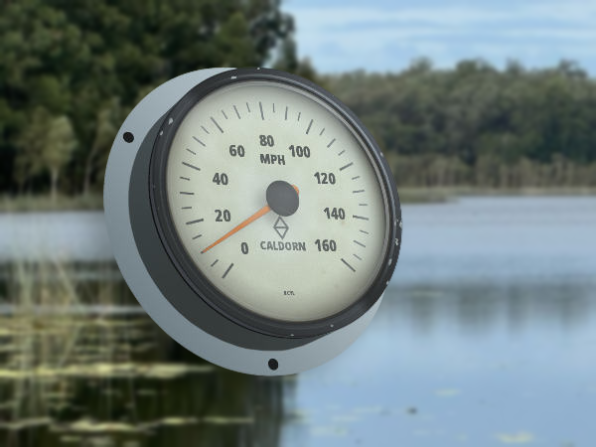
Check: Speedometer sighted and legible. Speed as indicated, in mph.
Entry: 10 mph
